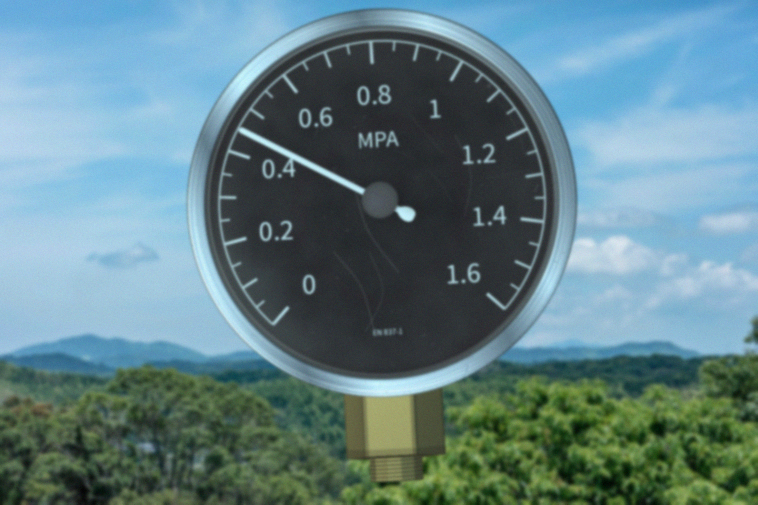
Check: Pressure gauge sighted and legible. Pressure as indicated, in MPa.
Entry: 0.45 MPa
